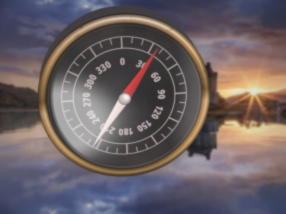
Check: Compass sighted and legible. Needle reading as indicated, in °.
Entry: 35 °
